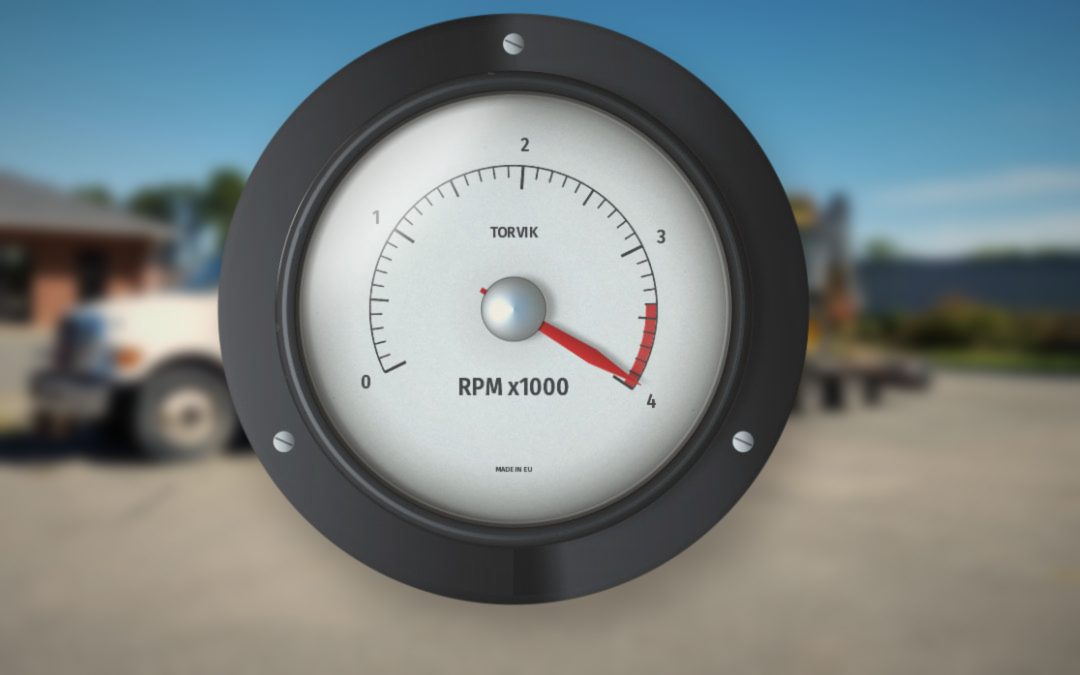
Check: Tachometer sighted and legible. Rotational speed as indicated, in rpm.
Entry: 3950 rpm
